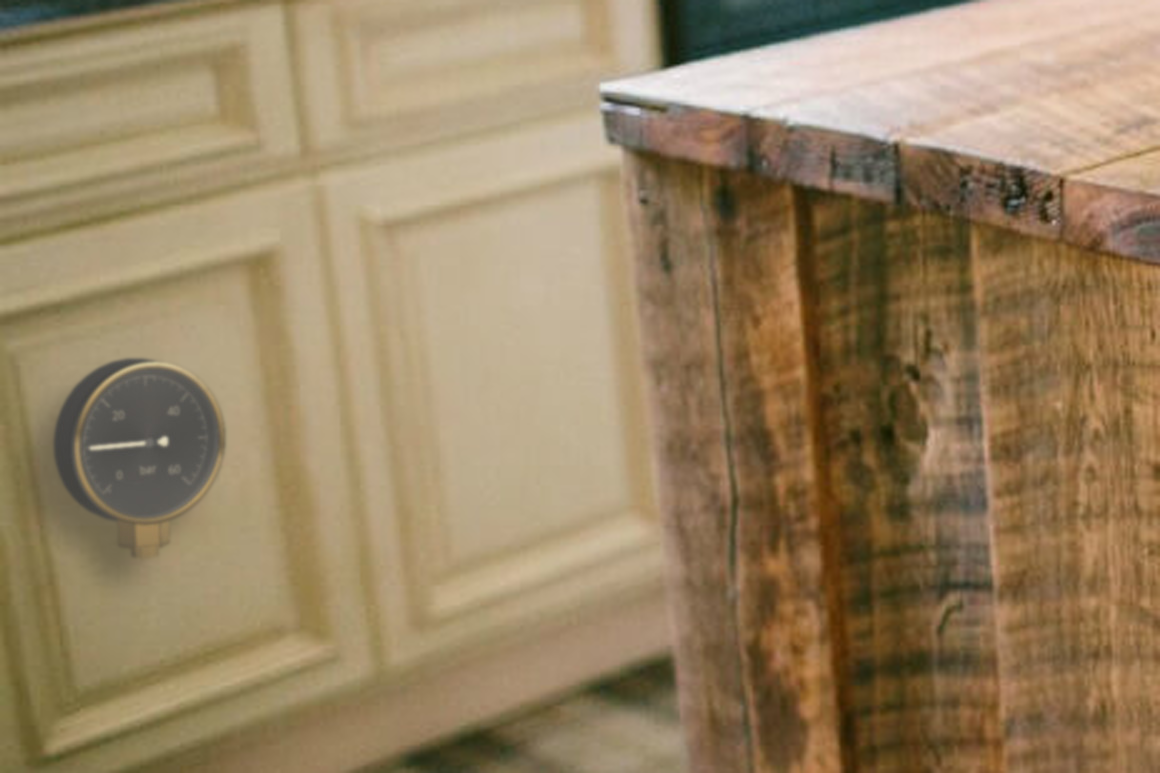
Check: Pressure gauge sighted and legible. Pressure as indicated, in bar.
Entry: 10 bar
